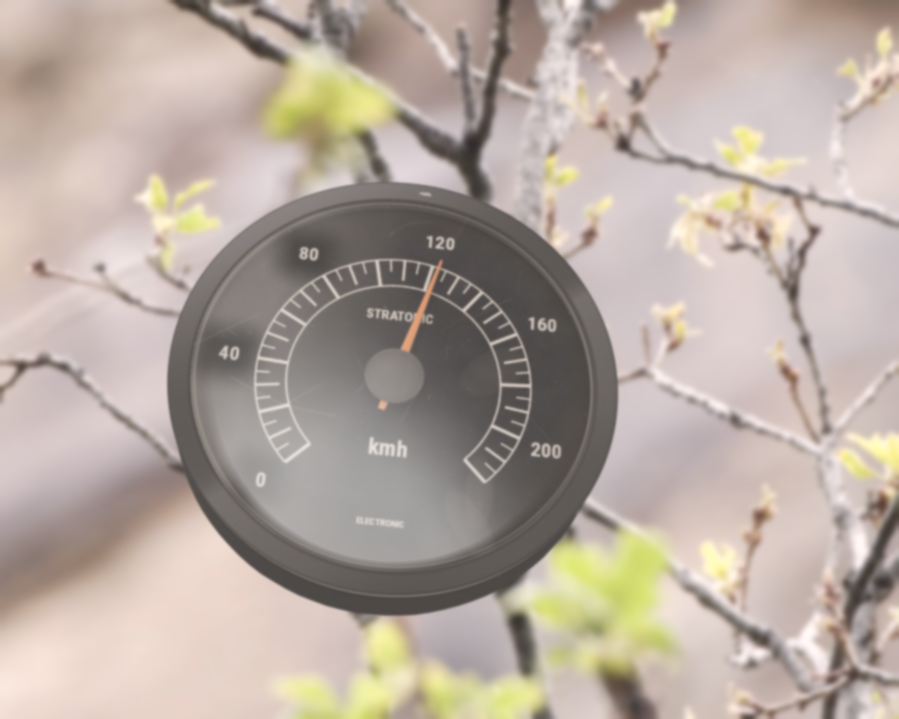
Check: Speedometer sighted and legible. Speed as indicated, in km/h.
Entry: 122.5 km/h
